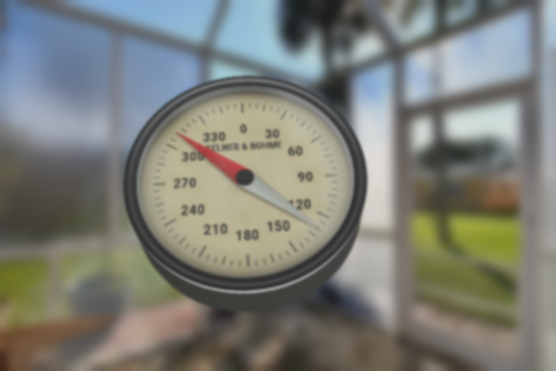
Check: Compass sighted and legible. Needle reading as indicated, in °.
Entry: 310 °
